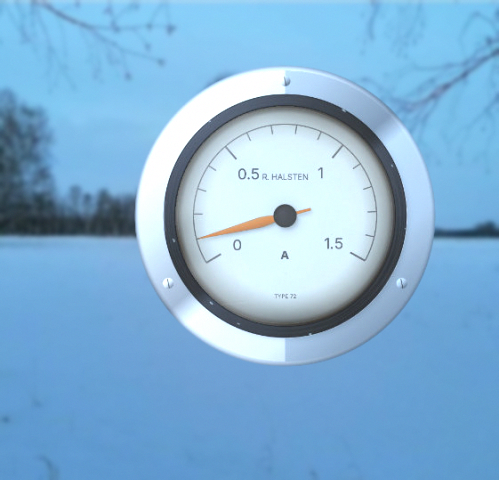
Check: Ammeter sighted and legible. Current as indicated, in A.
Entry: 0.1 A
